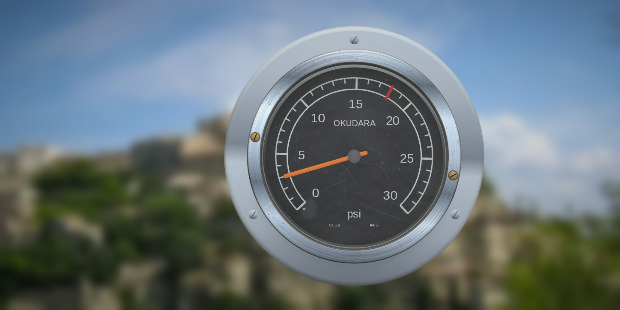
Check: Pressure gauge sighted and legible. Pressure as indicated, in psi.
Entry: 3 psi
